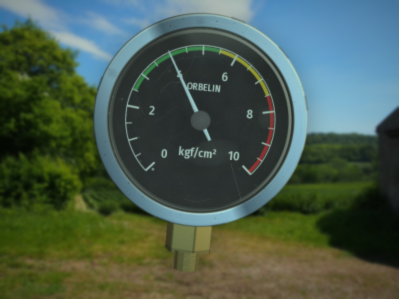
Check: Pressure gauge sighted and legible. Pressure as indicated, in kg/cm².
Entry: 4 kg/cm²
